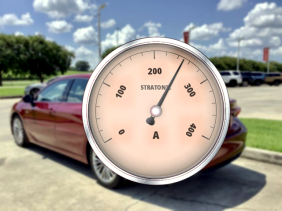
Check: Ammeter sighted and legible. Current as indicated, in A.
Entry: 250 A
